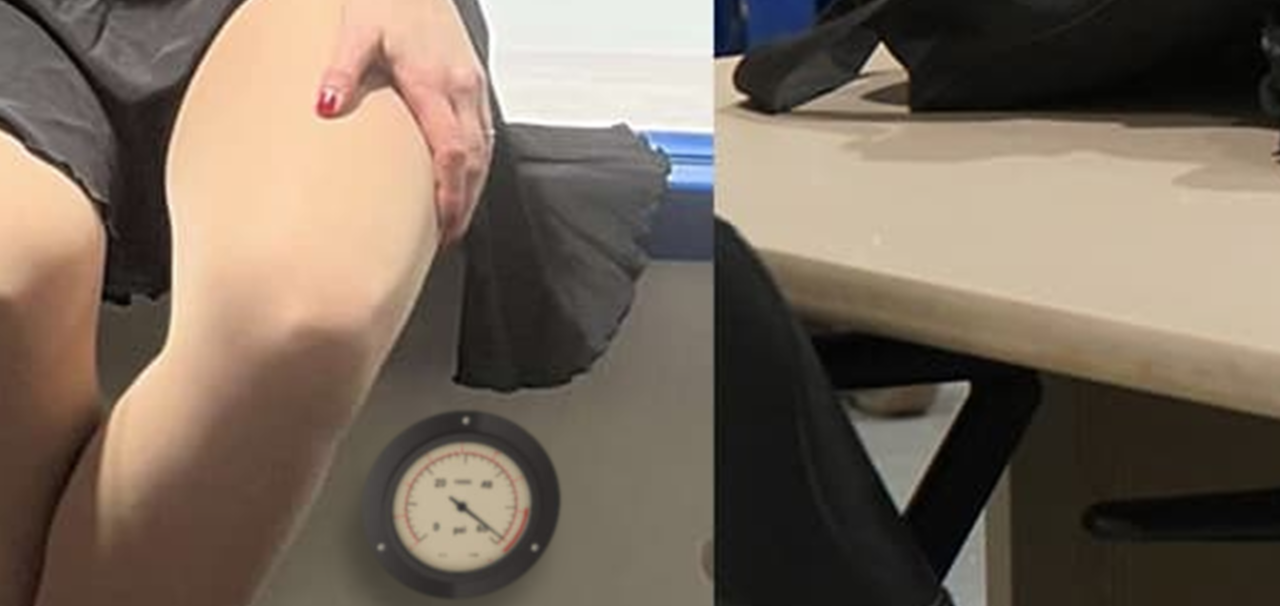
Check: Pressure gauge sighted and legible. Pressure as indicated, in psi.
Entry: 58 psi
